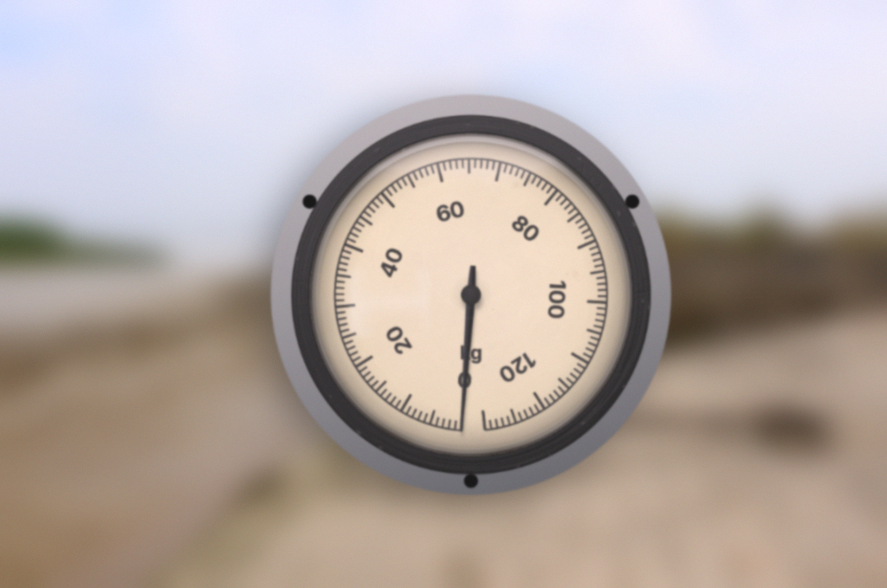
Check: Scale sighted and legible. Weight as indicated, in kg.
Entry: 0 kg
